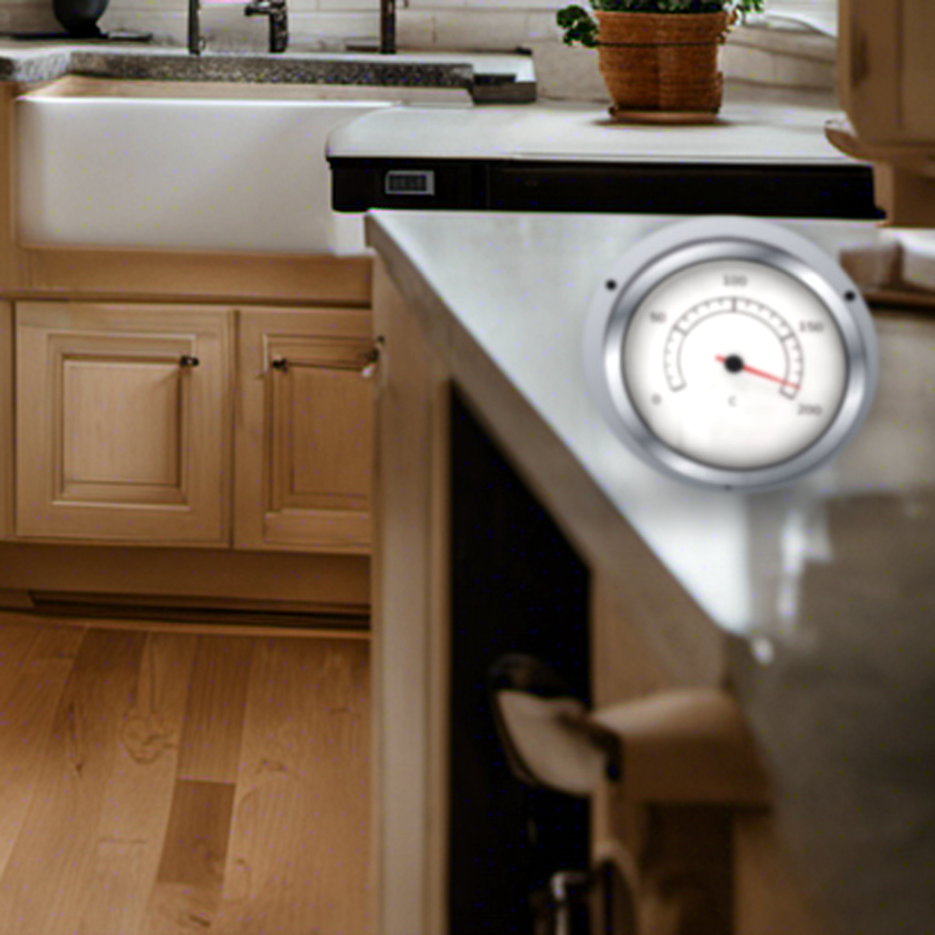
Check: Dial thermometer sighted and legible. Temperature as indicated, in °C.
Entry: 190 °C
